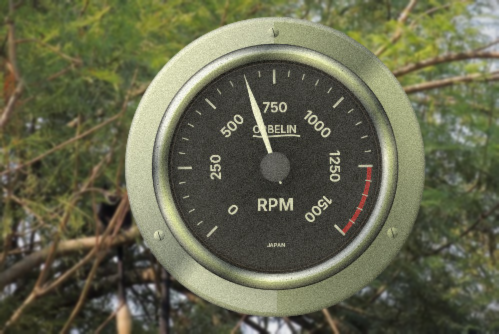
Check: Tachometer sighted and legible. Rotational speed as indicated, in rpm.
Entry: 650 rpm
